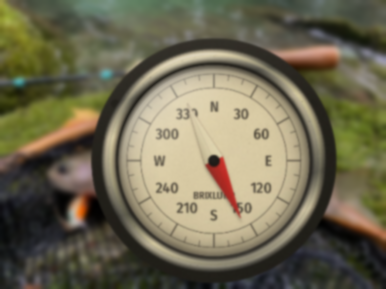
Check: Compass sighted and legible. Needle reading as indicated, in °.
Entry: 155 °
